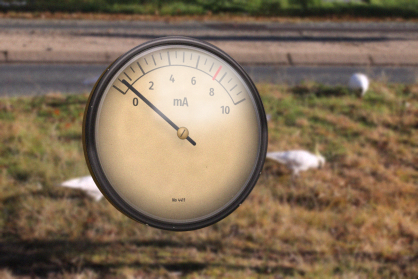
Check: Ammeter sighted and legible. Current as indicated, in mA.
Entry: 0.5 mA
